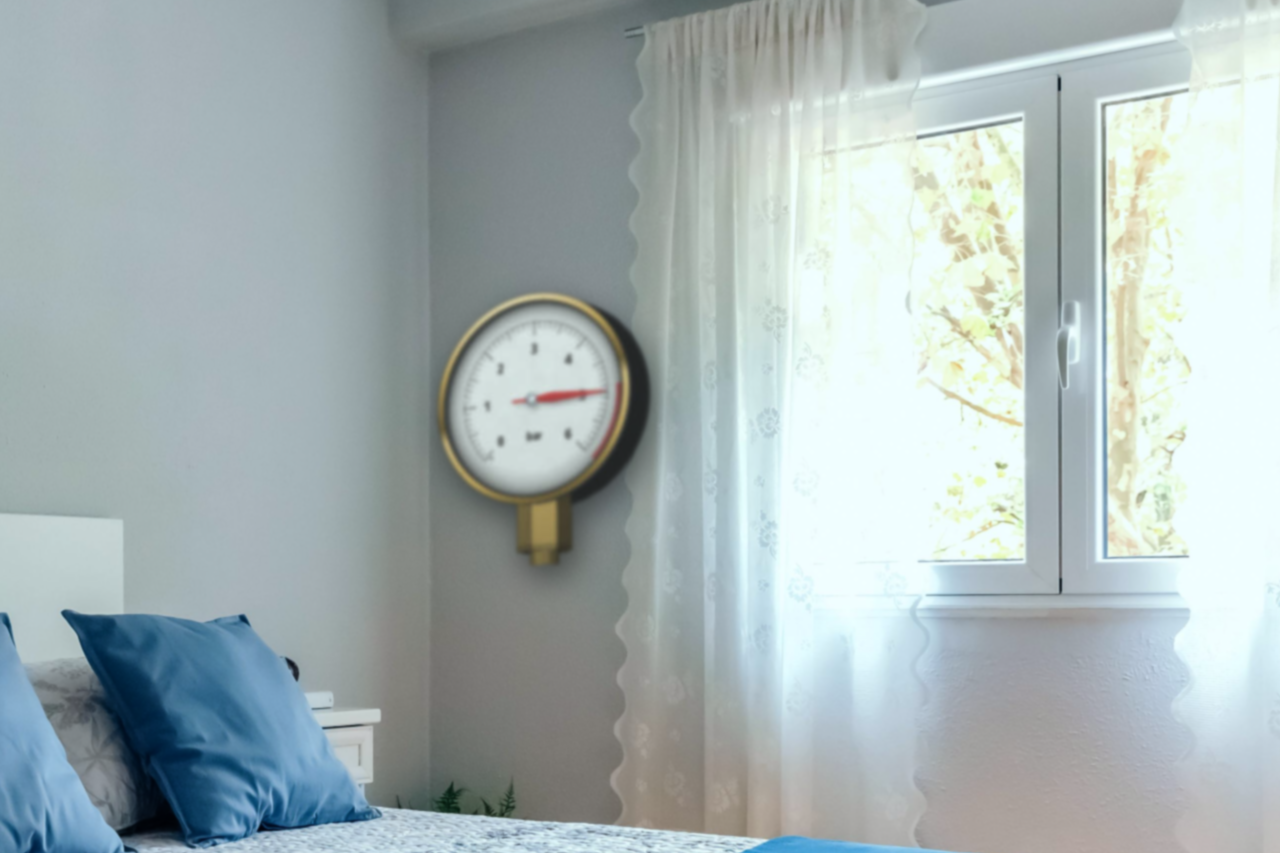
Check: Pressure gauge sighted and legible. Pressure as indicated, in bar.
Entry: 5 bar
